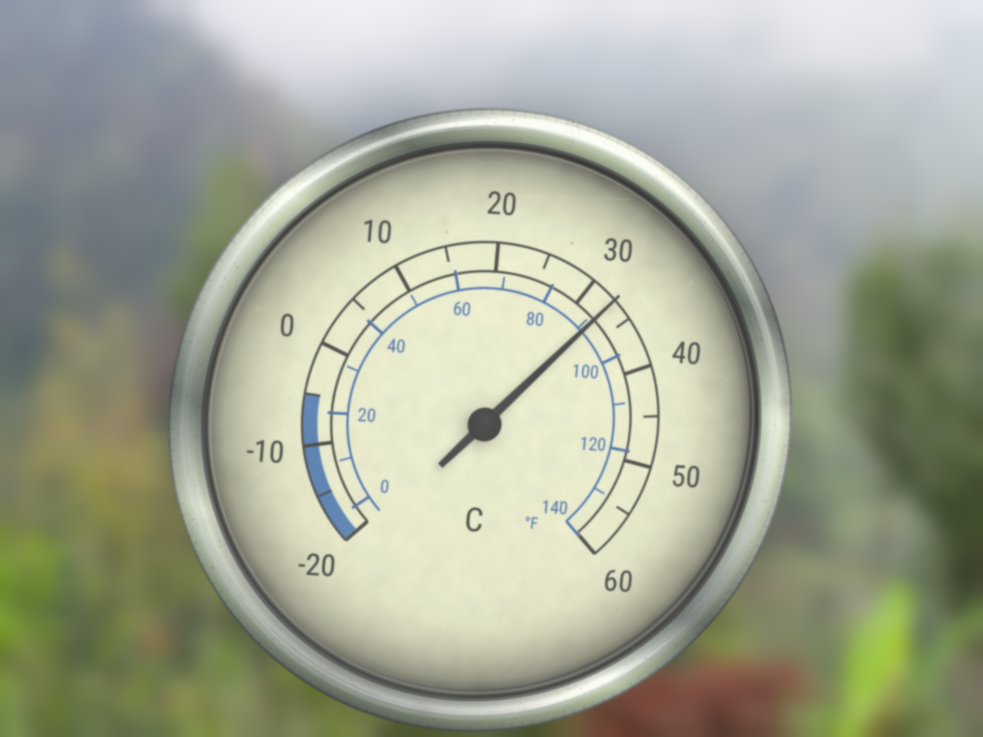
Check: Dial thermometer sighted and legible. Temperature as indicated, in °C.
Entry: 32.5 °C
